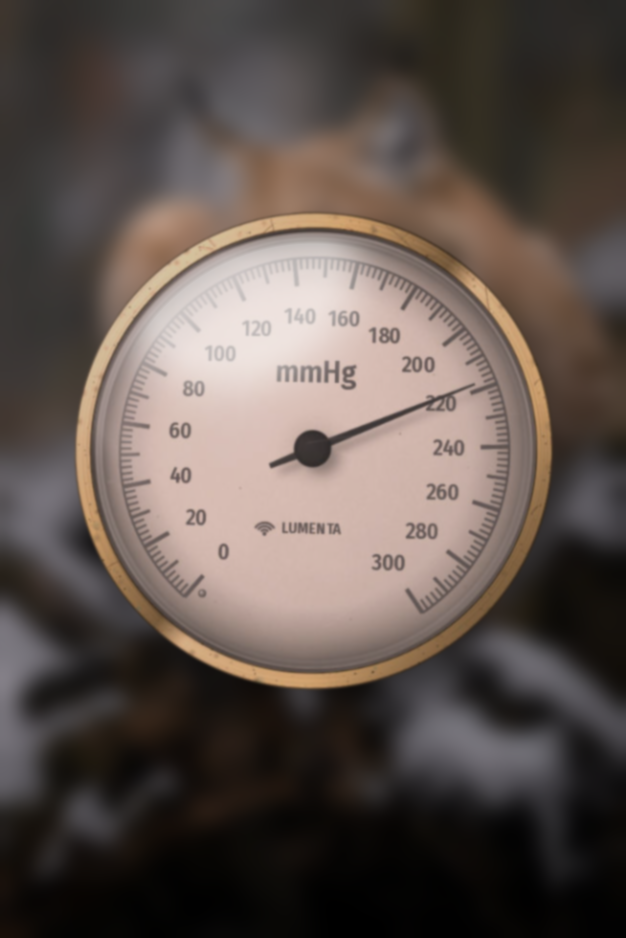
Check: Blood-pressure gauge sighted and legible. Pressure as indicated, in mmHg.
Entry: 218 mmHg
